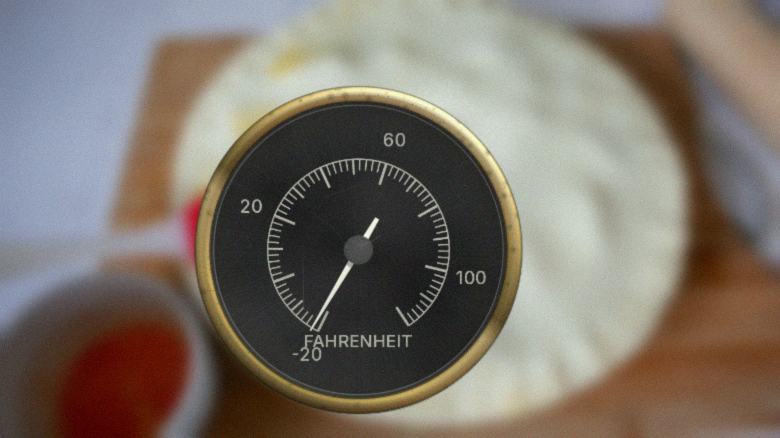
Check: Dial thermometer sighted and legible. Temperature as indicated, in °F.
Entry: -18 °F
